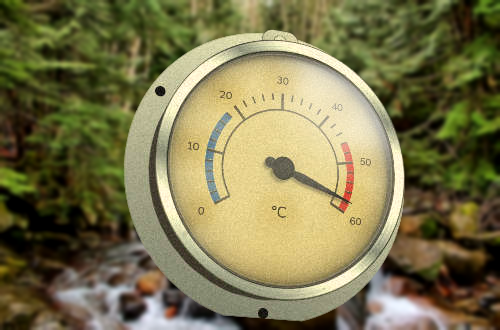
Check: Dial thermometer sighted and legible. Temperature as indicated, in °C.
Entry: 58 °C
